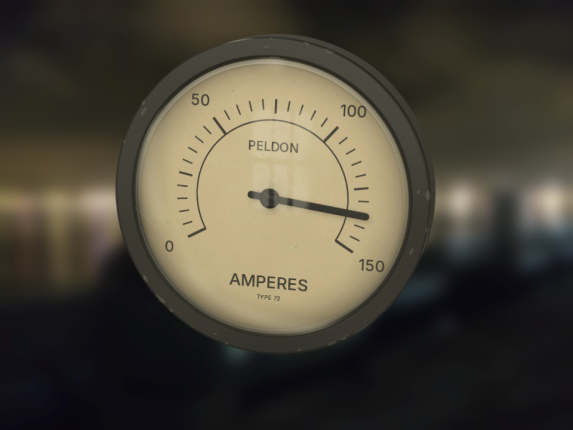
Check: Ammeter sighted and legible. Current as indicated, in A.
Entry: 135 A
